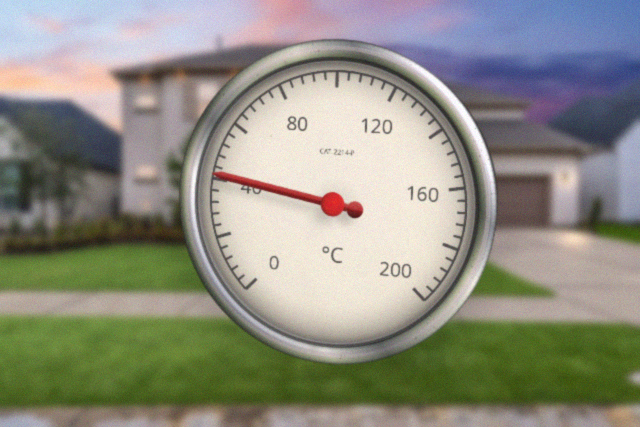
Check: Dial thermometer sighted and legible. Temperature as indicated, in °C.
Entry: 42 °C
